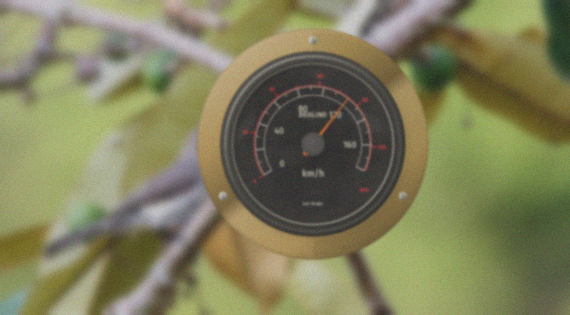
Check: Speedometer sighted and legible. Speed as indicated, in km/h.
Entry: 120 km/h
